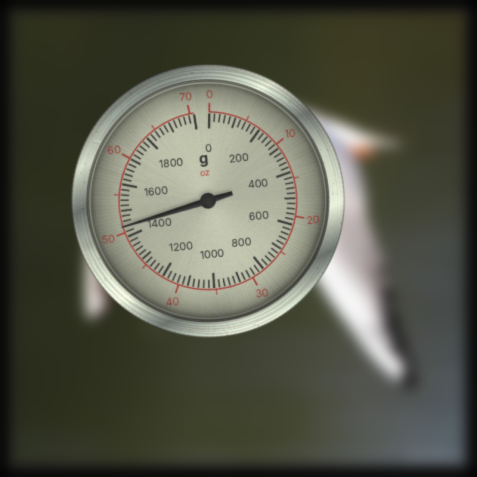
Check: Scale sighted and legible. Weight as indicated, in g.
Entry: 1440 g
